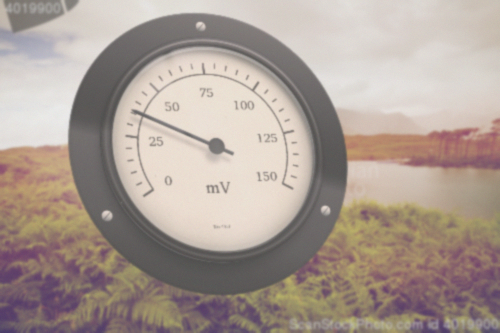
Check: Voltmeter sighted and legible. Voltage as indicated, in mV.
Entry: 35 mV
